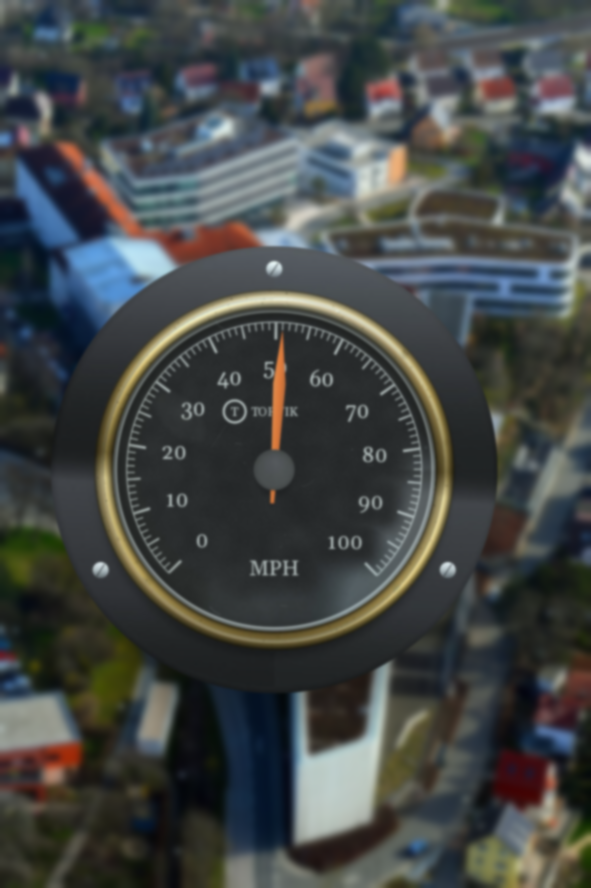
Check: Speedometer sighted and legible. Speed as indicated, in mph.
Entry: 51 mph
